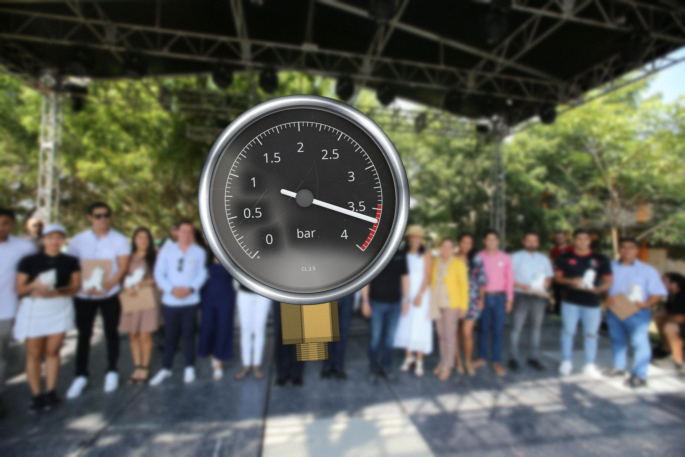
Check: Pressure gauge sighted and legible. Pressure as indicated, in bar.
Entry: 3.65 bar
